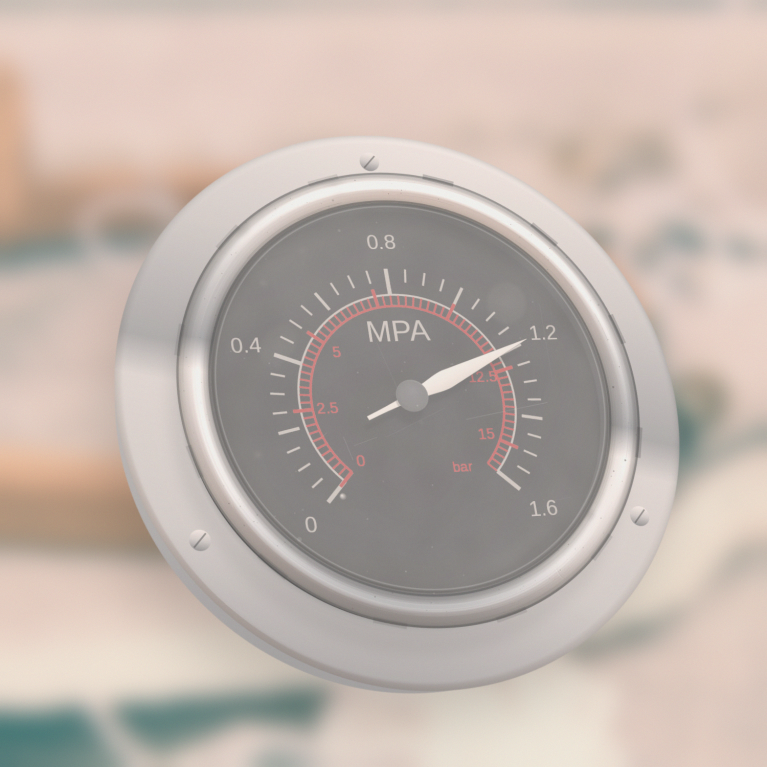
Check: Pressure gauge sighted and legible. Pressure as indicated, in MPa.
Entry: 1.2 MPa
